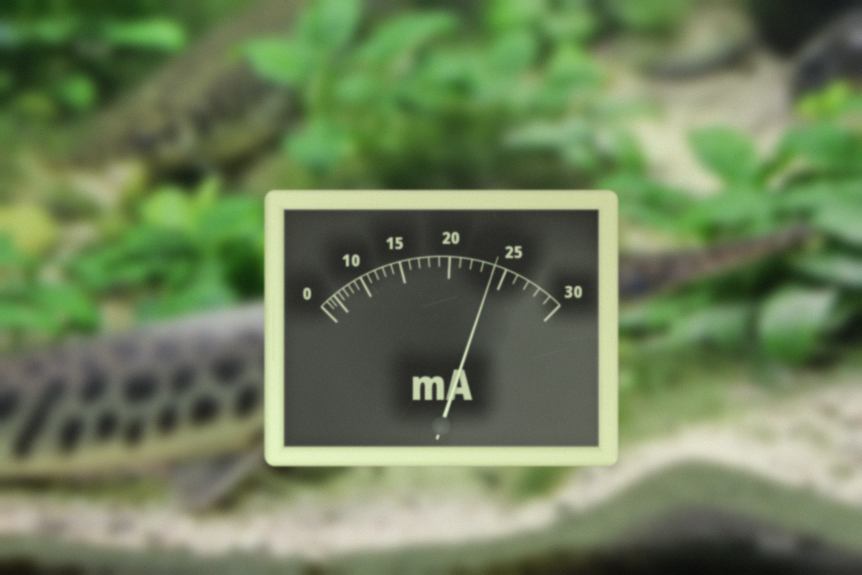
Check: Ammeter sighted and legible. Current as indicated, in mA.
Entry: 24 mA
